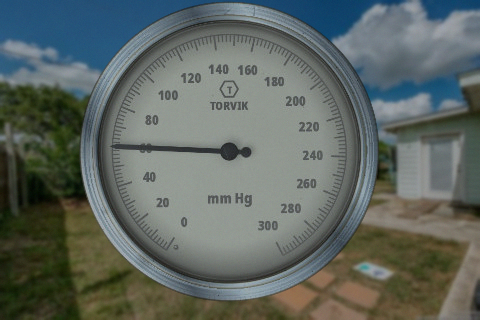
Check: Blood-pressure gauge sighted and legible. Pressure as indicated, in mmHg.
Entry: 60 mmHg
